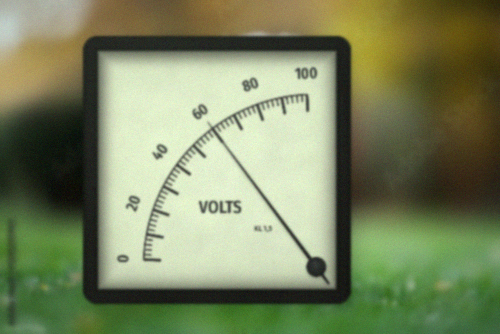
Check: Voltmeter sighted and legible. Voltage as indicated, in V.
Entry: 60 V
